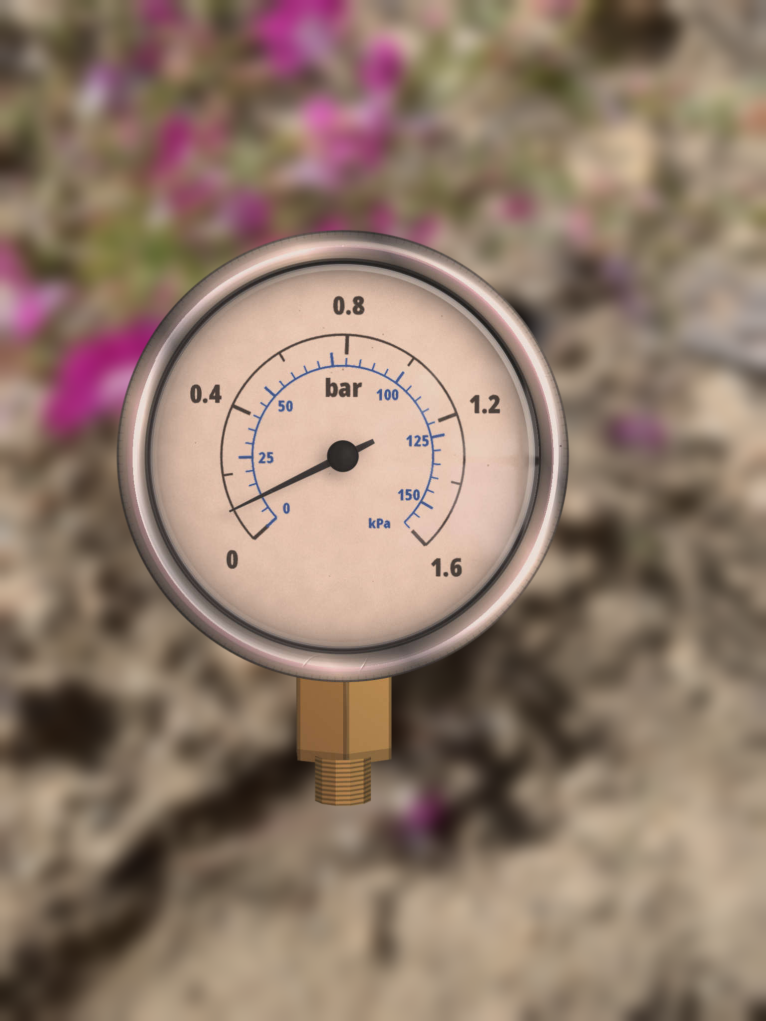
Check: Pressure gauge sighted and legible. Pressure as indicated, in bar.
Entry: 0.1 bar
